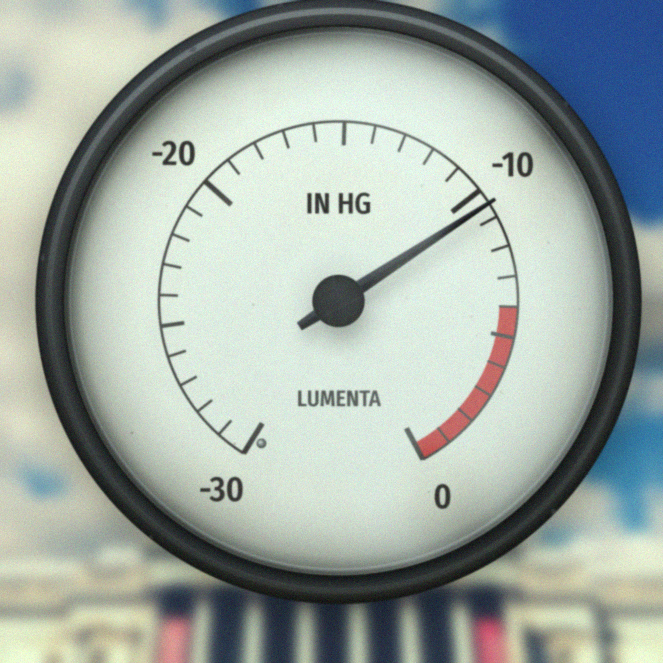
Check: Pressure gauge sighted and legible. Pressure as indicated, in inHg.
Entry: -9.5 inHg
